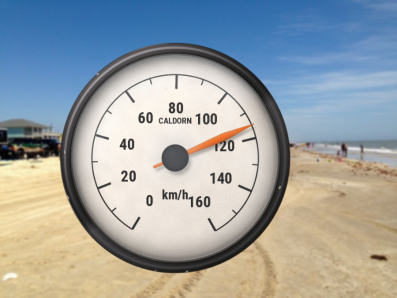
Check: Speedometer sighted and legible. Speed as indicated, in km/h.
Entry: 115 km/h
